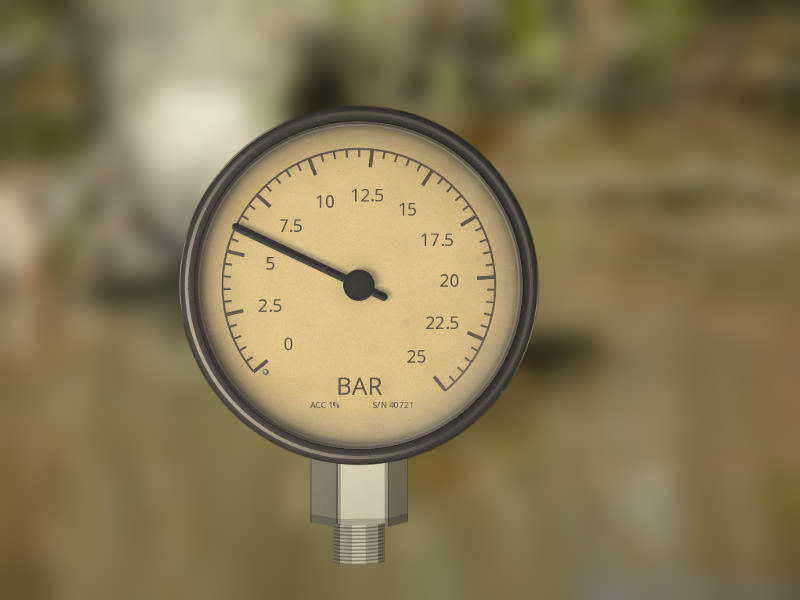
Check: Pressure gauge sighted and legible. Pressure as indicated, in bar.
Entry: 6 bar
